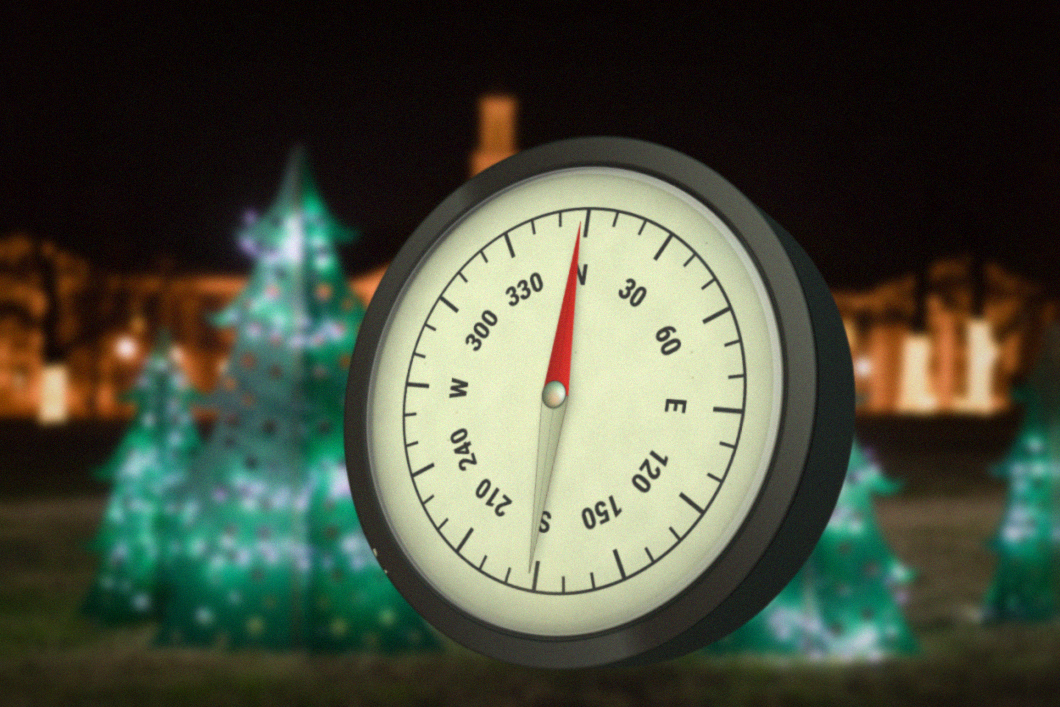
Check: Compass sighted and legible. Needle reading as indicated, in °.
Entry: 0 °
